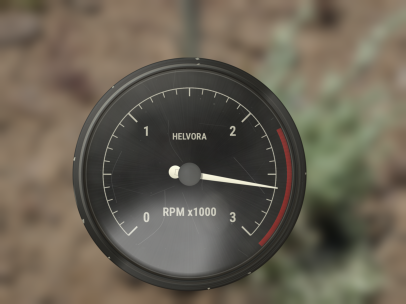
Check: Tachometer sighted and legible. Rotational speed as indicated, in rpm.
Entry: 2600 rpm
